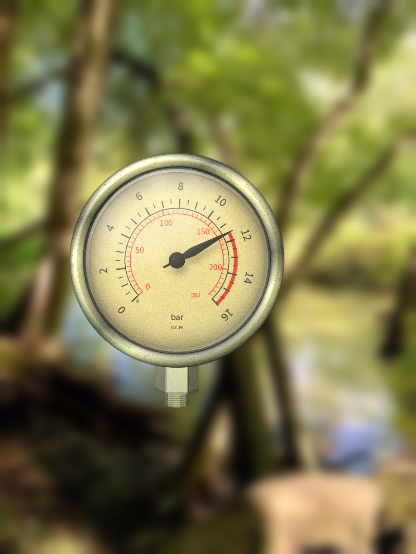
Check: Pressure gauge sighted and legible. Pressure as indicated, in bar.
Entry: 11.5 bar
